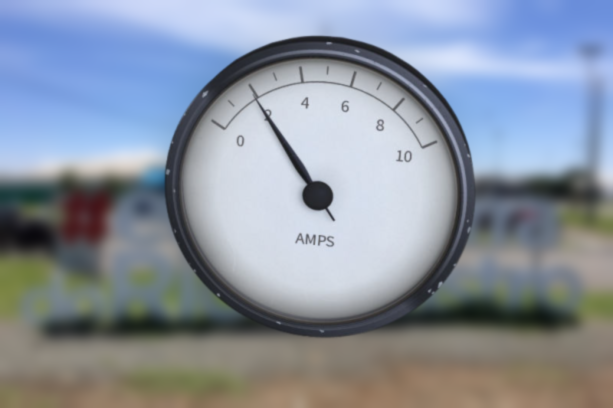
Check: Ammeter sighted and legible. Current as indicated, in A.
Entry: 2 A
